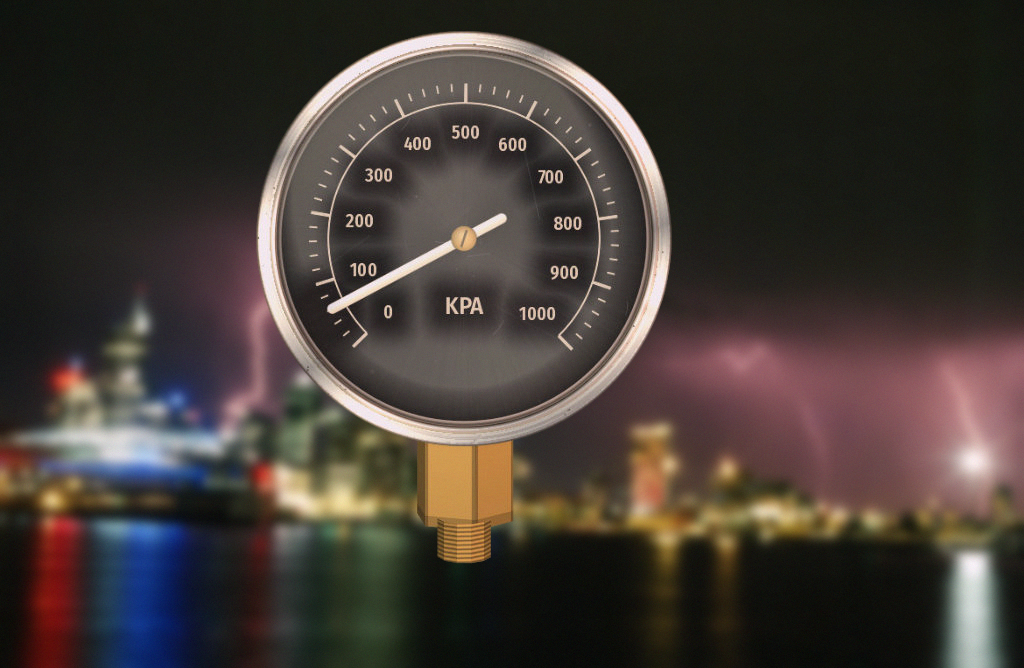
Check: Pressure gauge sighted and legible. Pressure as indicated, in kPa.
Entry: 60 kPa
